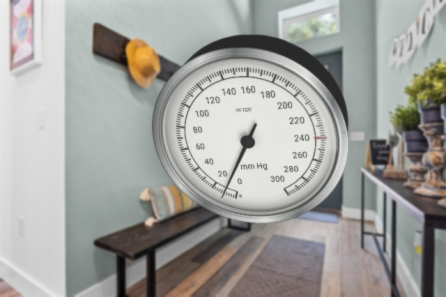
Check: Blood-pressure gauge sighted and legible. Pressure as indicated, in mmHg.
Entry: 10 mmHg
